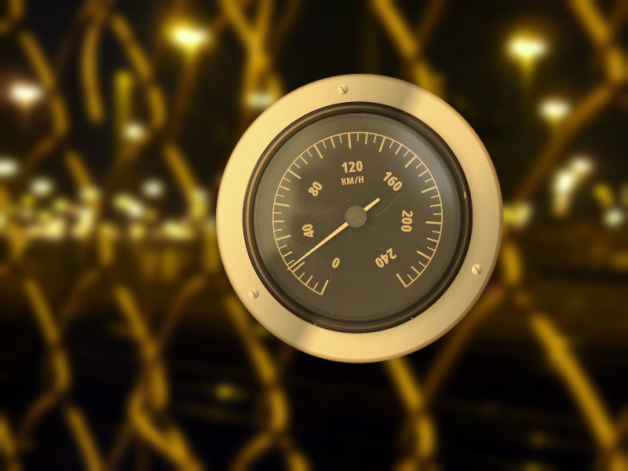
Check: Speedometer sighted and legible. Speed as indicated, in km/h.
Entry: 22.5 km/h
